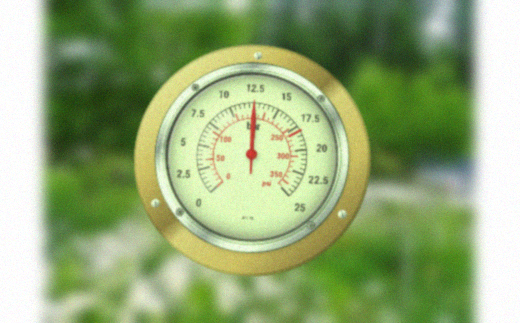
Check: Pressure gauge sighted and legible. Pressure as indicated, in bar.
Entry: 12.5 bar
